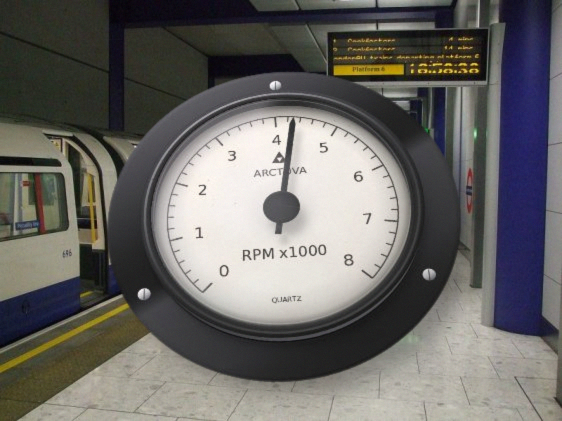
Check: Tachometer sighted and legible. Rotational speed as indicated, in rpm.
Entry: 4300 rpm
